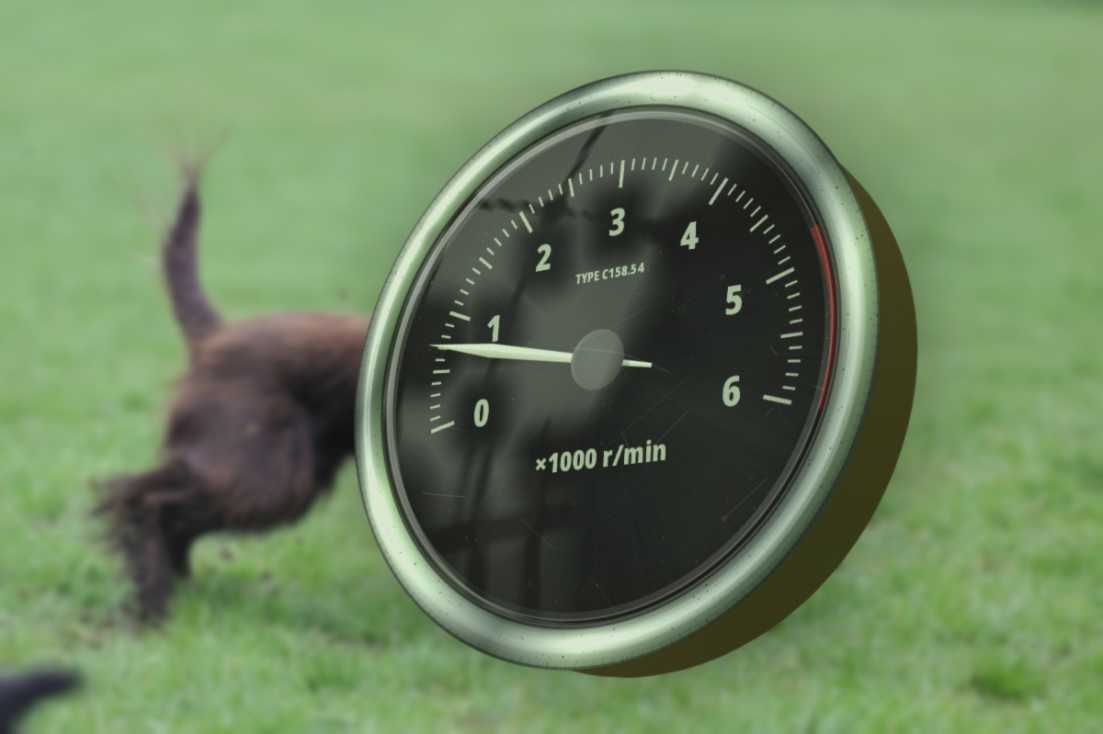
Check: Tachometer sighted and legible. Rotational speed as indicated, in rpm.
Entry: 700 rpm
